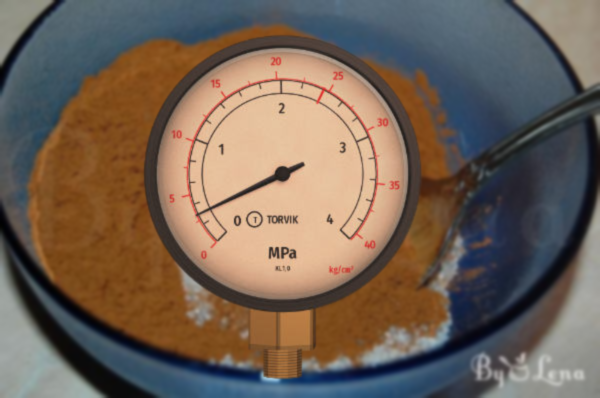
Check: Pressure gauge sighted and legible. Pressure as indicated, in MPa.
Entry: 0.3 MPa
